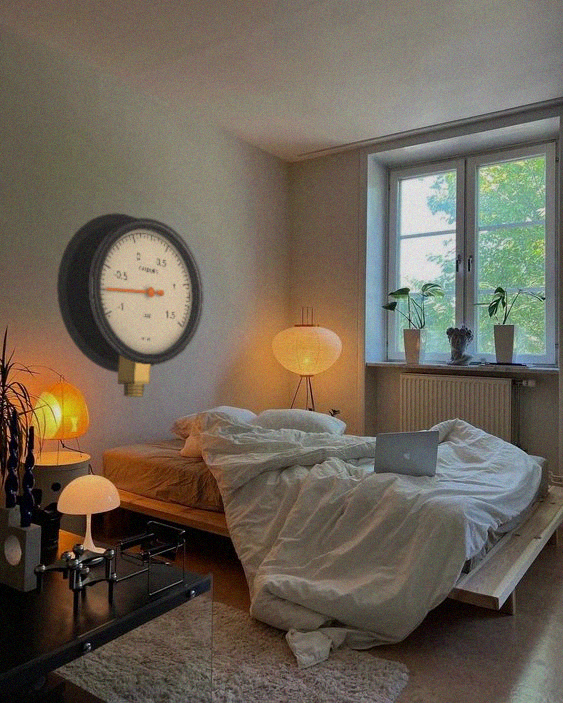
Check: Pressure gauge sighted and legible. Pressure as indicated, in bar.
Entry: -0.75 bar
